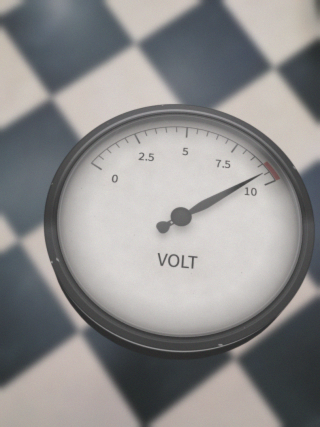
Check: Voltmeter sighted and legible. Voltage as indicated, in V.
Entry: 9.5 V
